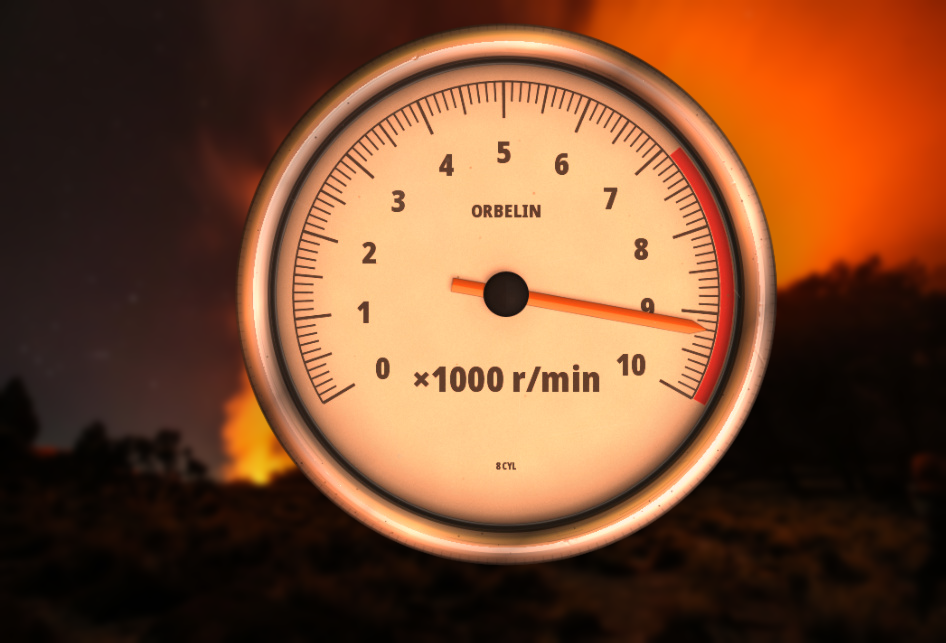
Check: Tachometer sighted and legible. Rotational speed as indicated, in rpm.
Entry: 9200 rpm
